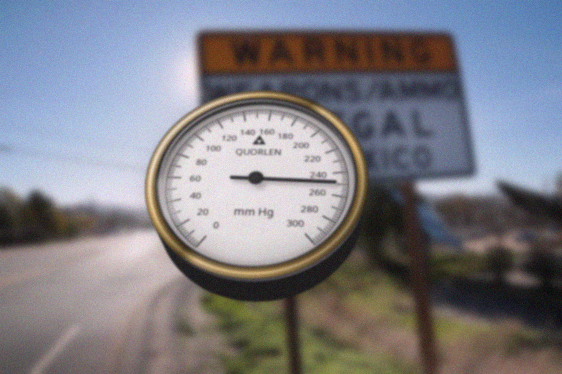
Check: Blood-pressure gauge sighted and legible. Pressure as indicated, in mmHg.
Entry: 250 mmHg
